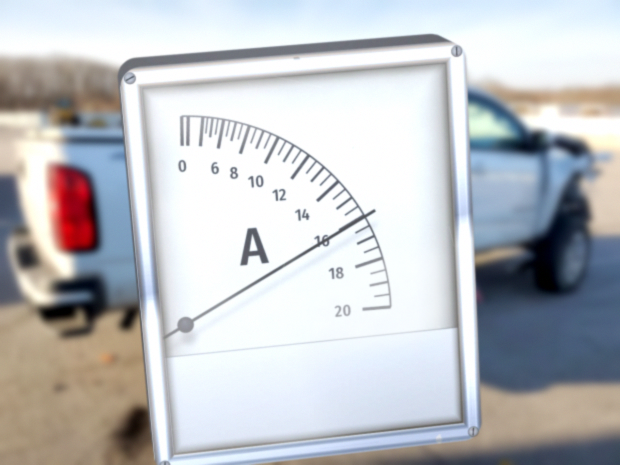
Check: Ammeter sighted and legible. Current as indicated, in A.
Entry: 16 A
